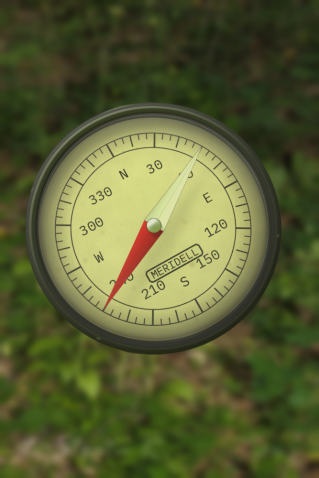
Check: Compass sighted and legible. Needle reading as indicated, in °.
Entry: 240 °
